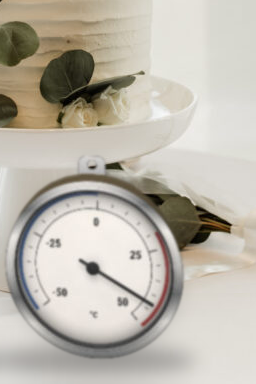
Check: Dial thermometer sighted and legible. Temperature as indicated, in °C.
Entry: 42.5 °C
